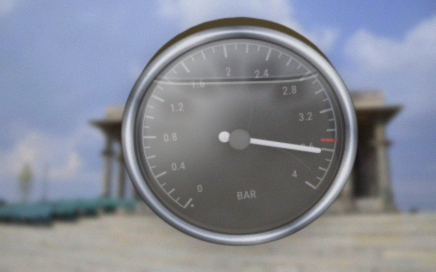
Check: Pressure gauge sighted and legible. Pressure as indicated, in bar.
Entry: 3.6 bar
